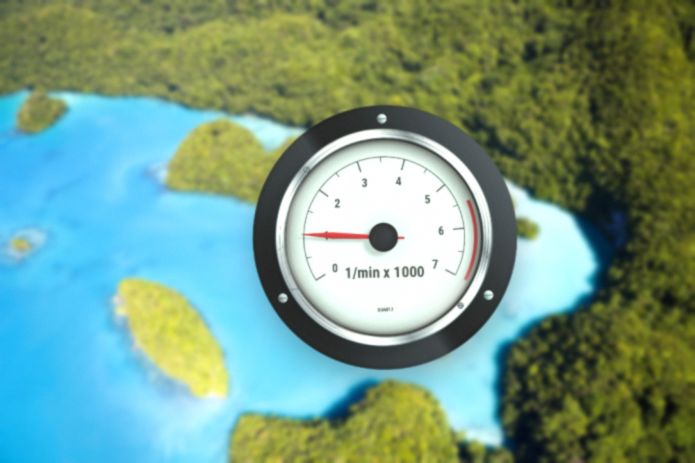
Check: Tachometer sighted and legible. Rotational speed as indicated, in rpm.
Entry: 1000 rpm
